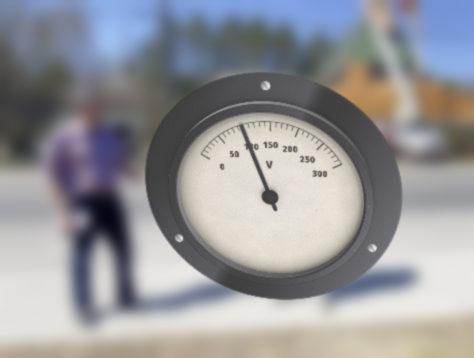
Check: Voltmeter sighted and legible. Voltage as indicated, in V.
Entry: 100 V
